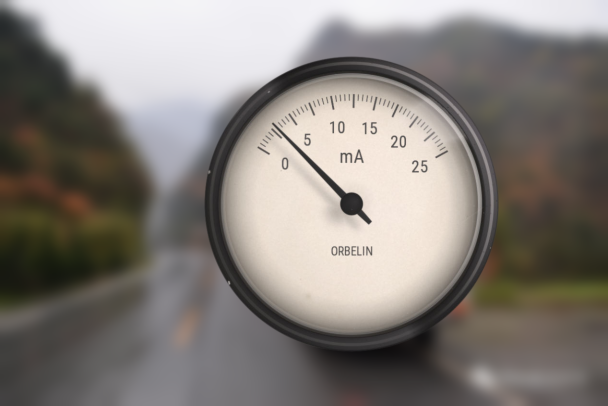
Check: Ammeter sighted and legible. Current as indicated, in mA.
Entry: 3 mA
